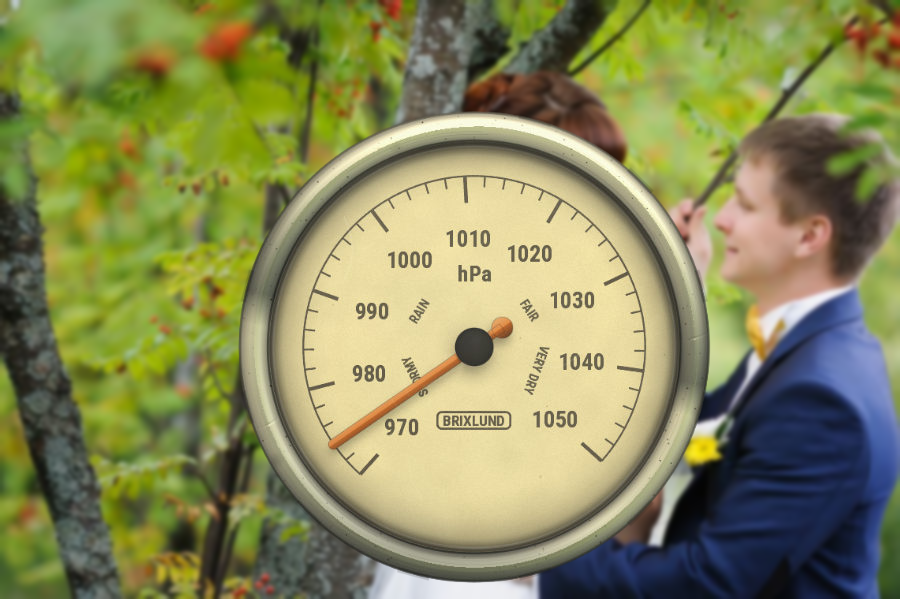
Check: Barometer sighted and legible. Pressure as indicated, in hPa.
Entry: 974 hPa
